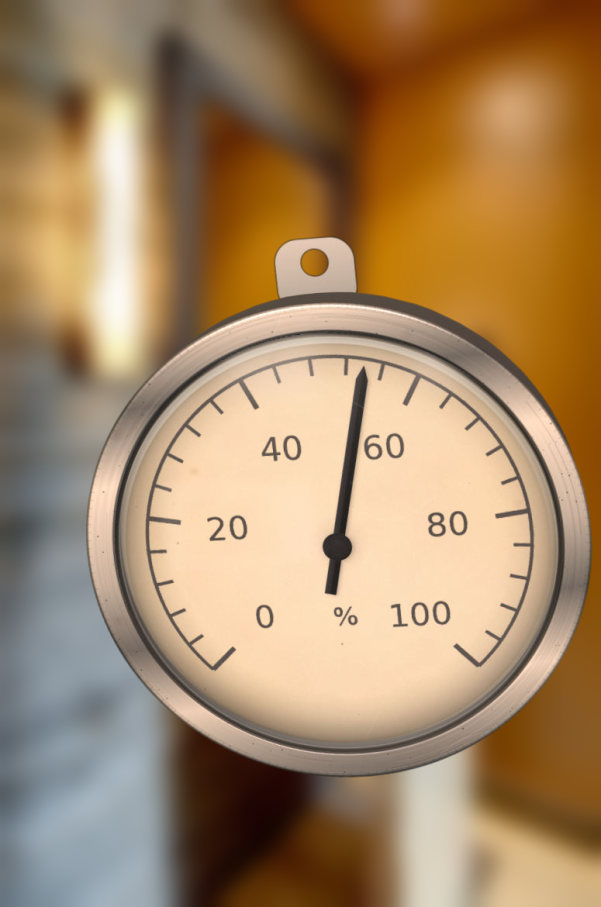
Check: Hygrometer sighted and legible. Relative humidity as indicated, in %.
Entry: 54 %
